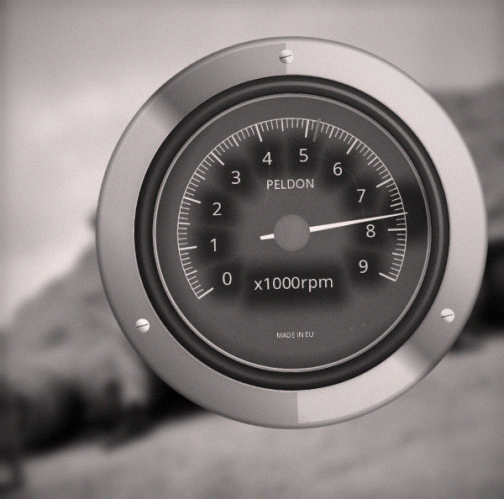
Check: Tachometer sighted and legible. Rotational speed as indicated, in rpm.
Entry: 7700 rpm
